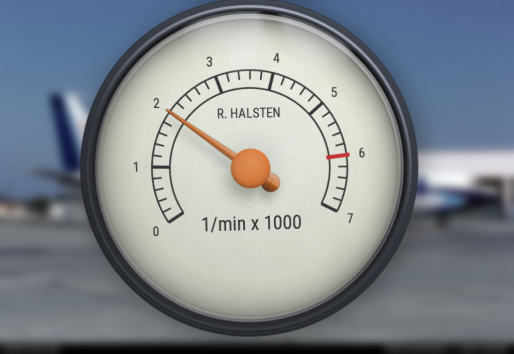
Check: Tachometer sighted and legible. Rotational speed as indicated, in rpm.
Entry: 2000 rpm
